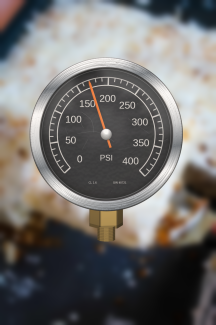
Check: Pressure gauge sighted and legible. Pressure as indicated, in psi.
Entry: 170 psi
